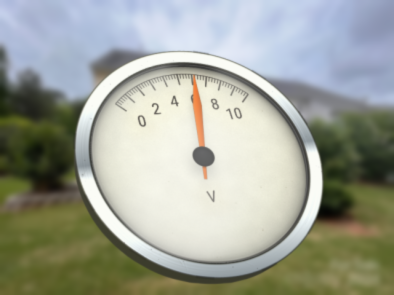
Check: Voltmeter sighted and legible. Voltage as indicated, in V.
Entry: 6 V
